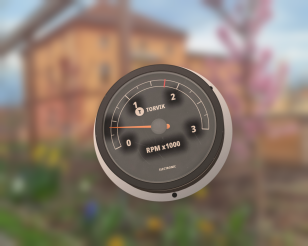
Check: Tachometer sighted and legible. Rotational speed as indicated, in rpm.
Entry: 375 rpm
